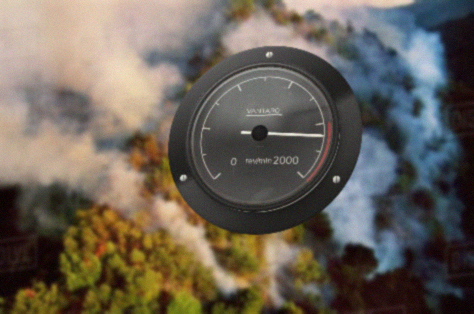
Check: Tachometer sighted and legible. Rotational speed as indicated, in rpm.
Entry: 1700 rpm
